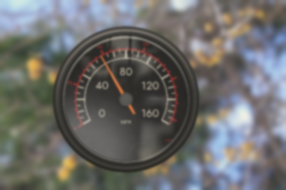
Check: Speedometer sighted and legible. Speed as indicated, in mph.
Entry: 60 mph
